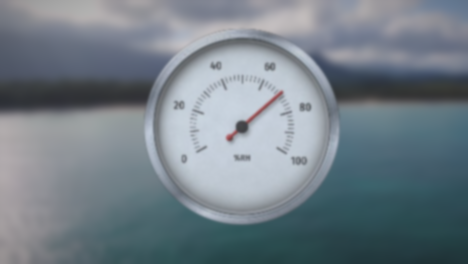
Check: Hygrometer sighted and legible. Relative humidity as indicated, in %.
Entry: 70 %
